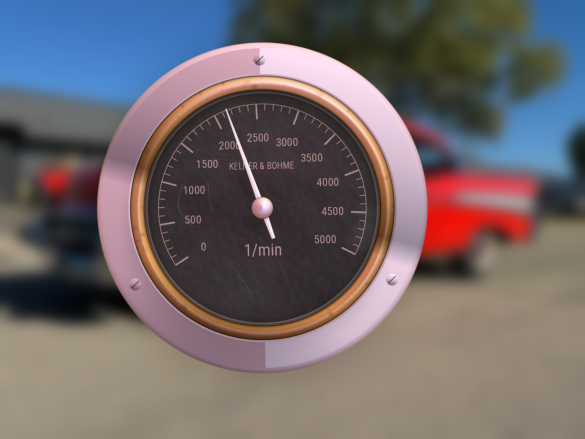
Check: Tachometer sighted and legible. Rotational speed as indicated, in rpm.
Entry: 2150 rpm
